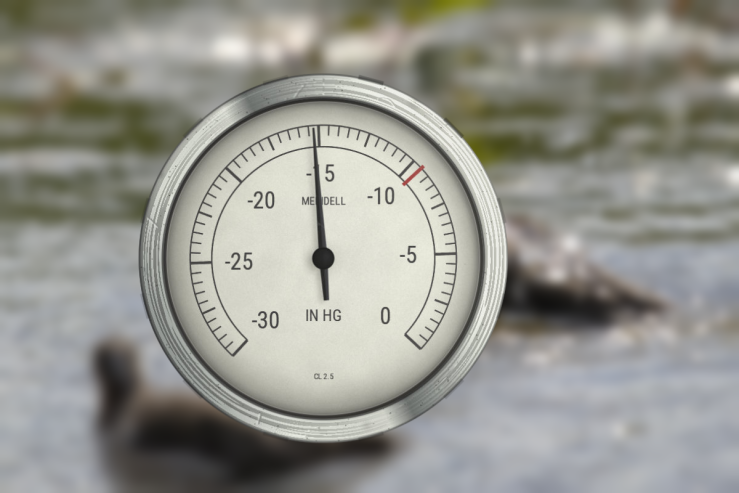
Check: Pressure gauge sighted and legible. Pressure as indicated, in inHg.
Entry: -15.25 inHg
